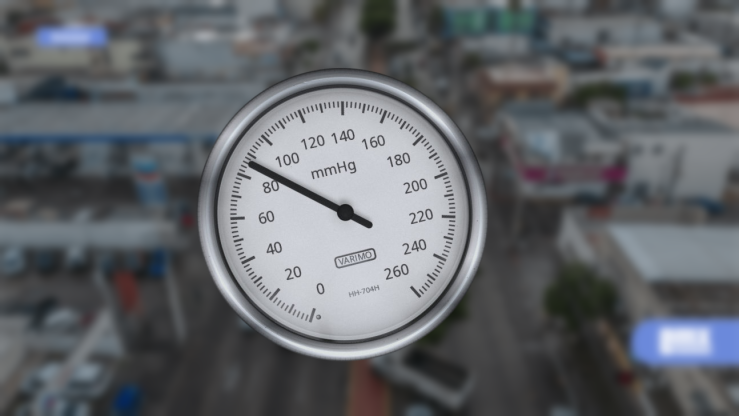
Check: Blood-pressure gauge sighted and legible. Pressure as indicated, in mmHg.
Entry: 86 mmHg
